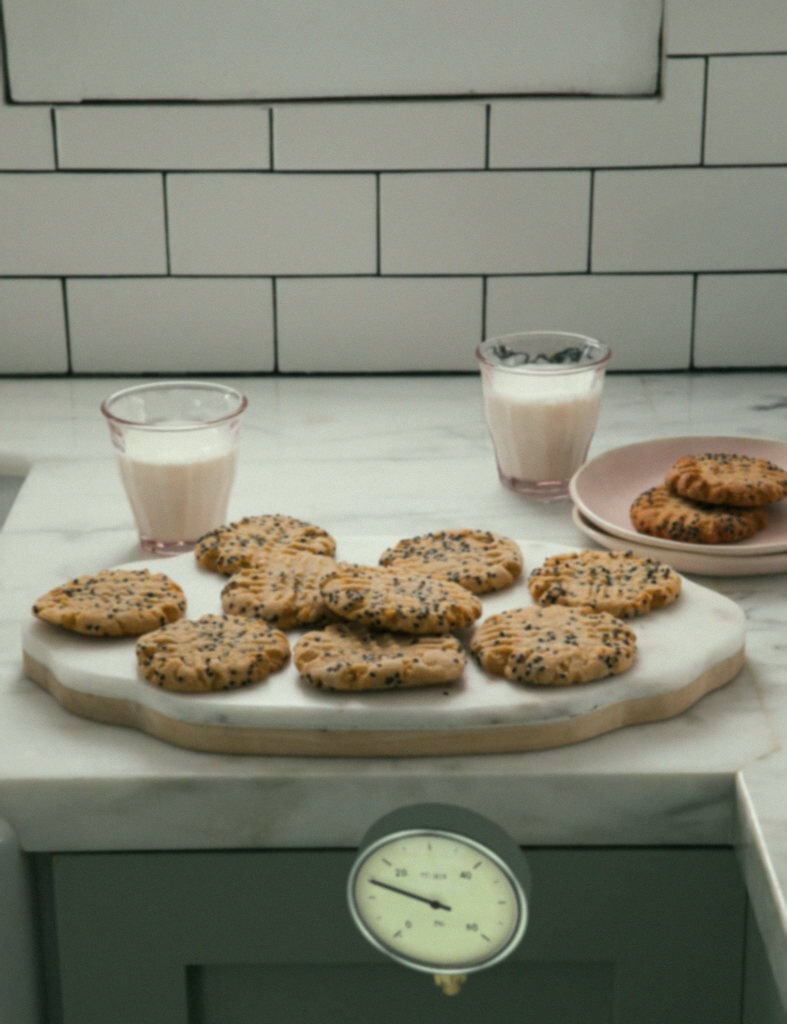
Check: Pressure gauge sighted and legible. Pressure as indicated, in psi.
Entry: 15 psi
